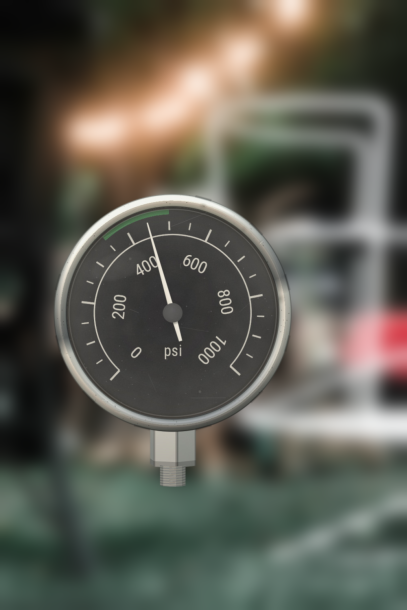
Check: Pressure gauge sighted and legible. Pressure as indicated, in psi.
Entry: 450 psi
